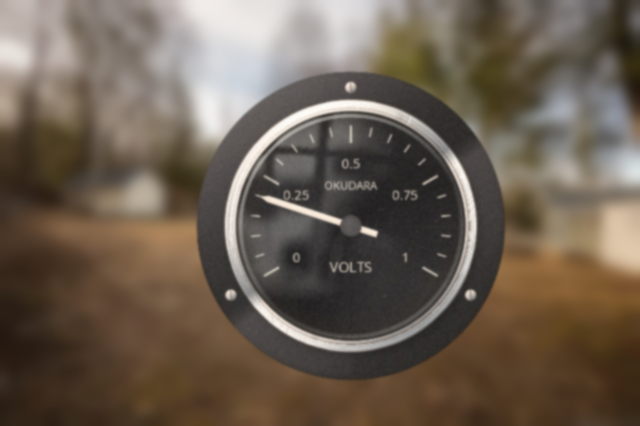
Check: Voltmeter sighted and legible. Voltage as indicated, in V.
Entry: 0.2 V
